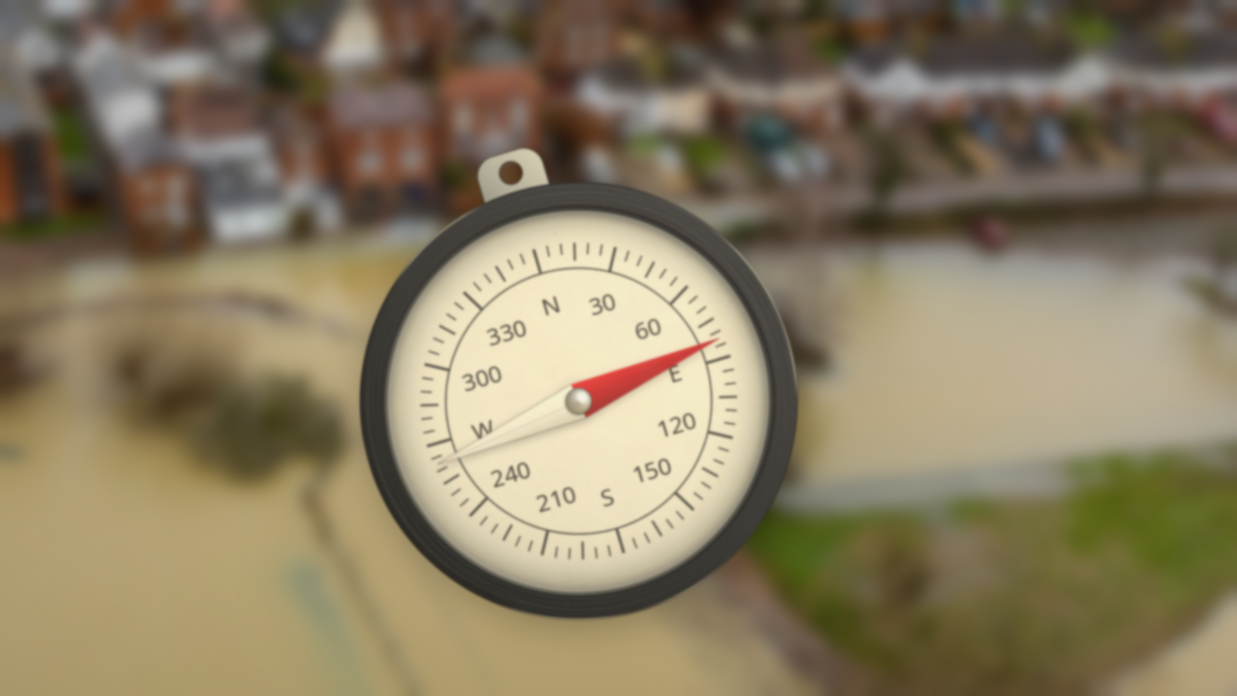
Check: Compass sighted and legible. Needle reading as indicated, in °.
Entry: 82.5 °
